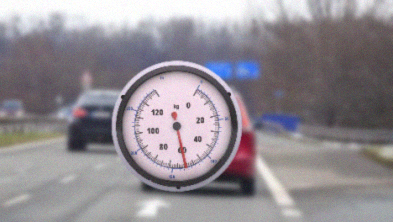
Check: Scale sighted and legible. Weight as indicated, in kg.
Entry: 60 kg
